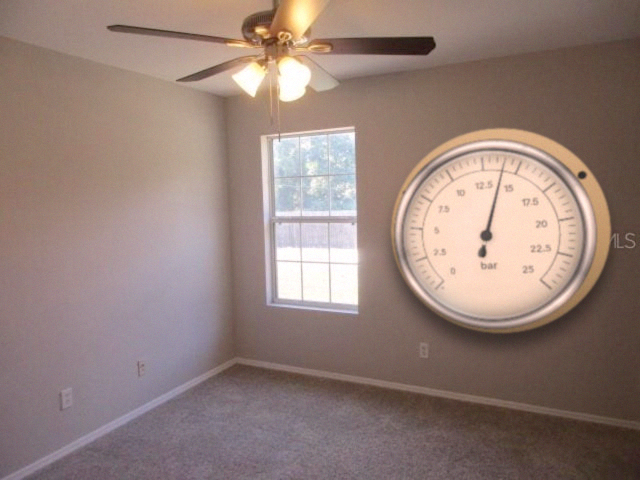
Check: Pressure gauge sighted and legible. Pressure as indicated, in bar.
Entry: 14 bar
